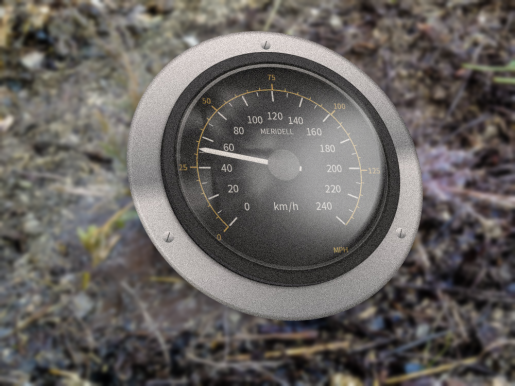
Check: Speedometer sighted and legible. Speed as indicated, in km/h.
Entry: 50 km/h
